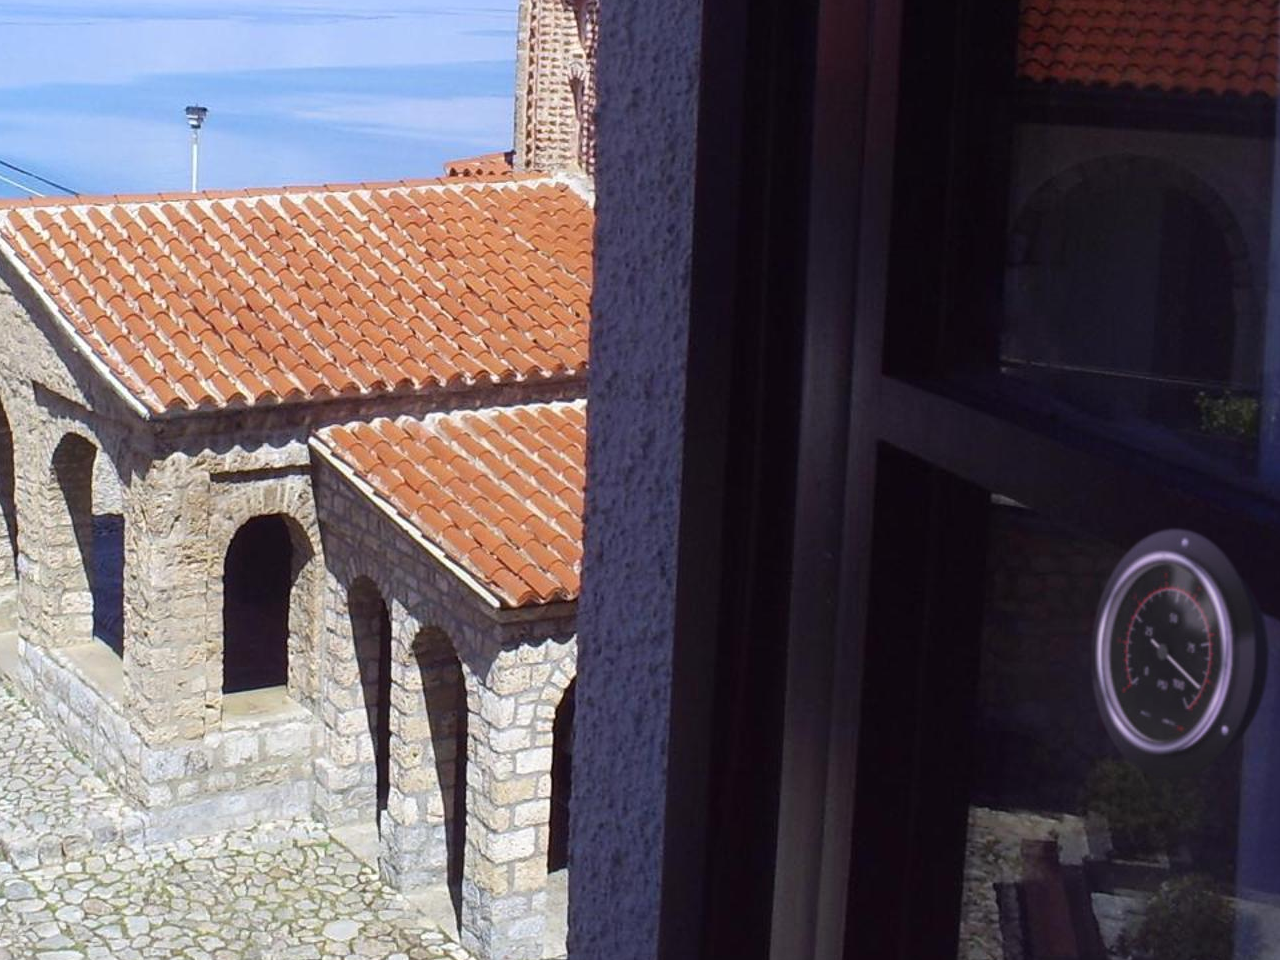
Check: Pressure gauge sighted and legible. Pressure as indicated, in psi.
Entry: 90 psi
